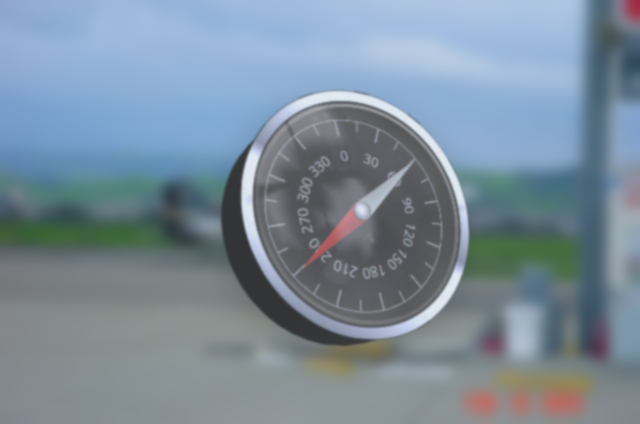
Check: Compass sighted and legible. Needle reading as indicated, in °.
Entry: 240 °
